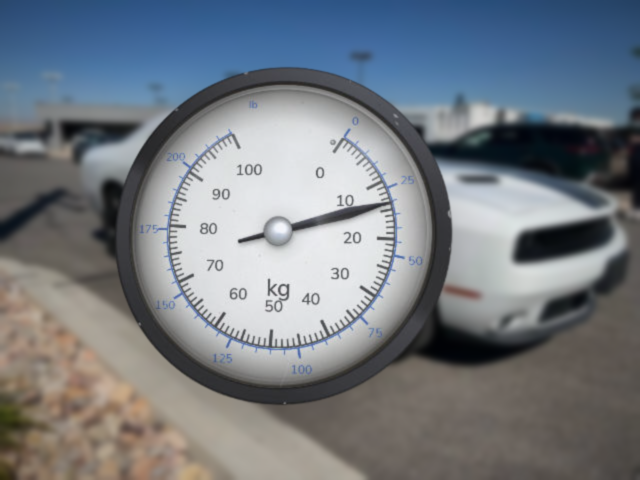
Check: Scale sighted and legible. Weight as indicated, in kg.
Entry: 14 kg
